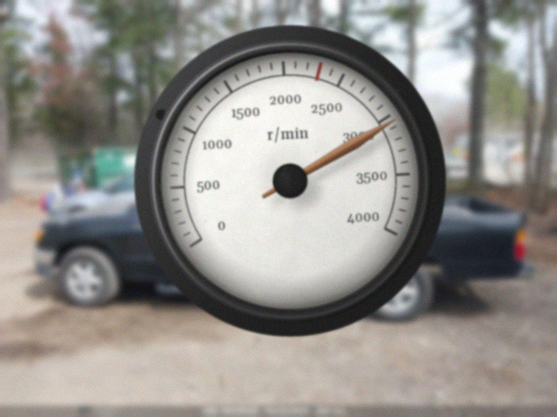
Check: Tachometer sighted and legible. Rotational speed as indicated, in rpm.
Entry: 3050 rpm
